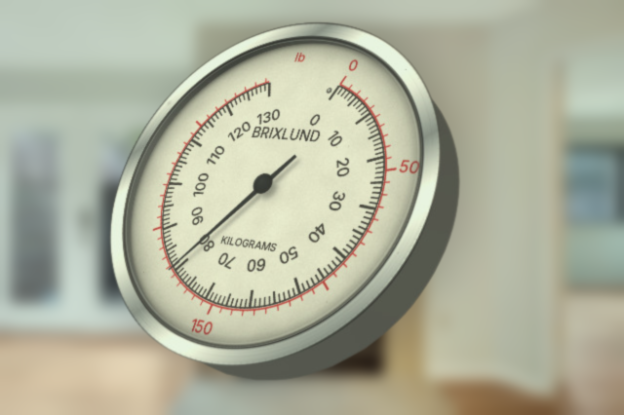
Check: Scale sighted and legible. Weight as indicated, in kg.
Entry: 80 kg
